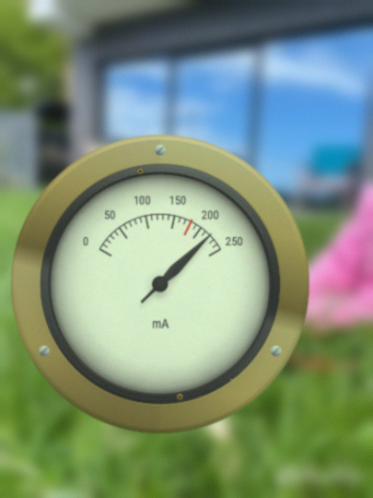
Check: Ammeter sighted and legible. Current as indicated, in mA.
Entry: 220 mA
